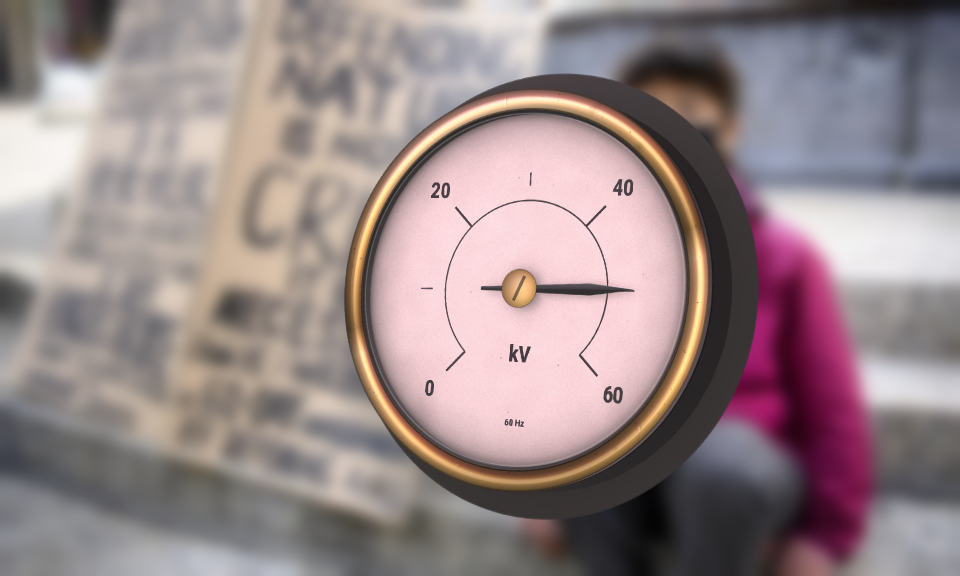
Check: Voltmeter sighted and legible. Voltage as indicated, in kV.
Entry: 50 kV
